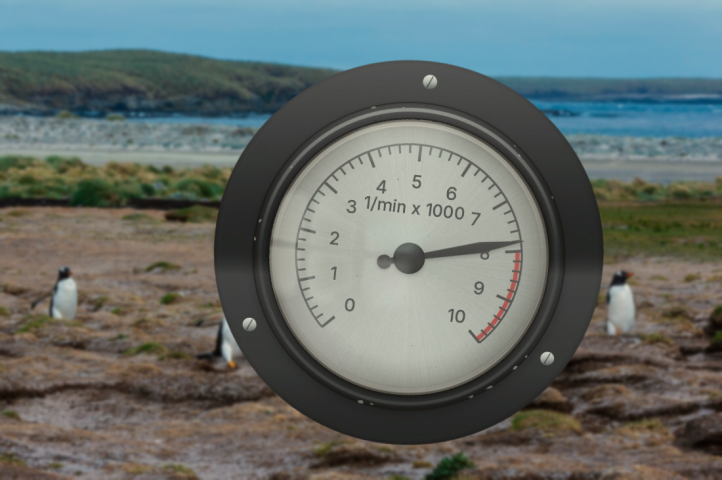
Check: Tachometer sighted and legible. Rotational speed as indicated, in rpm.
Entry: 7800 rpm
